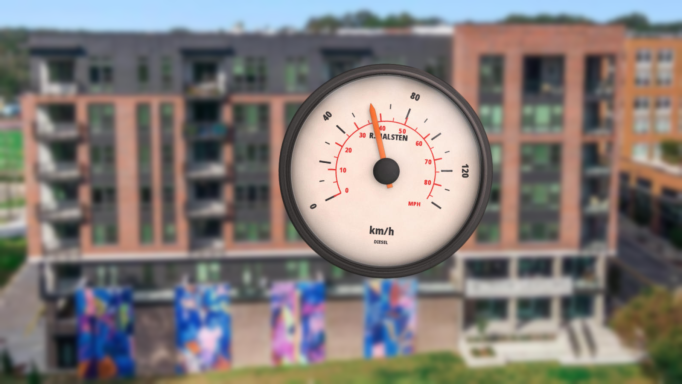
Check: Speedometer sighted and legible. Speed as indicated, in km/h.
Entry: 60 km/h
